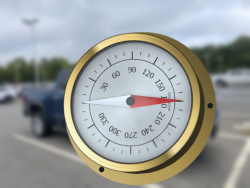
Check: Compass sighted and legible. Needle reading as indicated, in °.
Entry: 180 °
